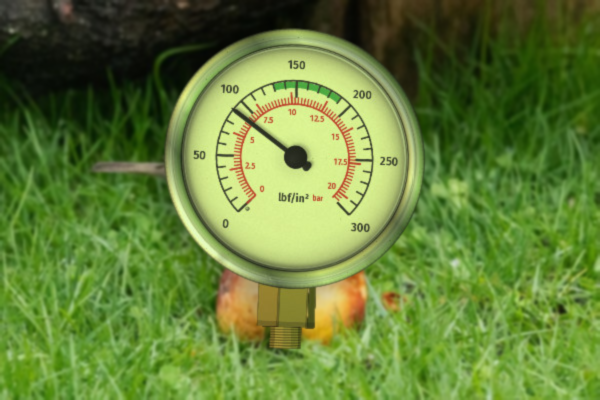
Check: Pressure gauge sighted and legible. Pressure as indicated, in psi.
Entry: 90 psi
